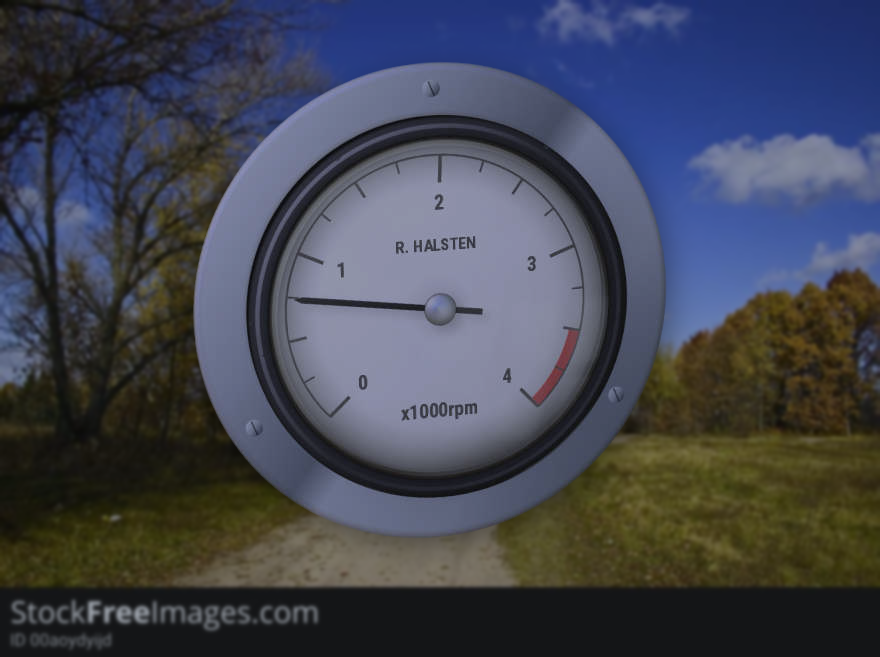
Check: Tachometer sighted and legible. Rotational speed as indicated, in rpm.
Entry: 750 rpm
